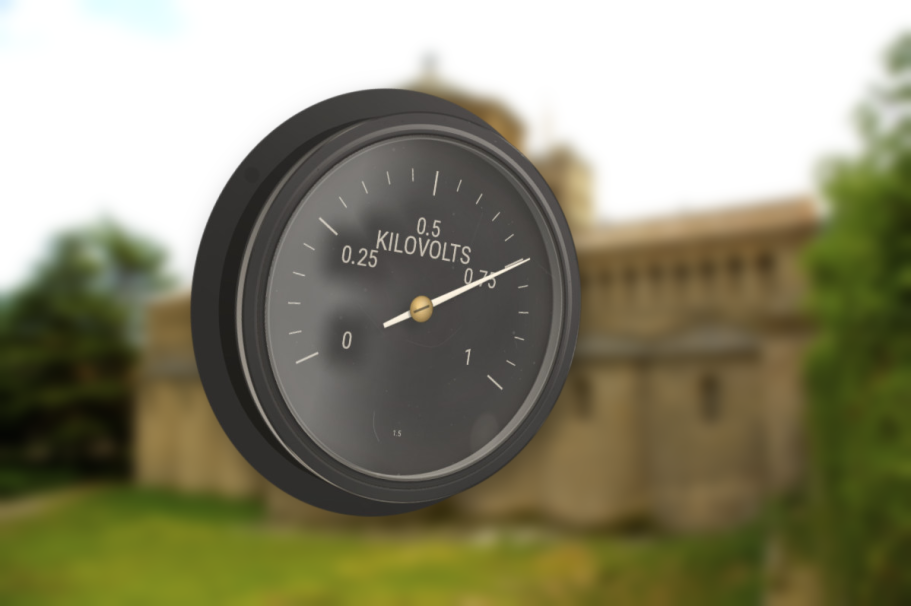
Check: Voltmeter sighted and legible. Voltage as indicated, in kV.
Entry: 0.75 kV
